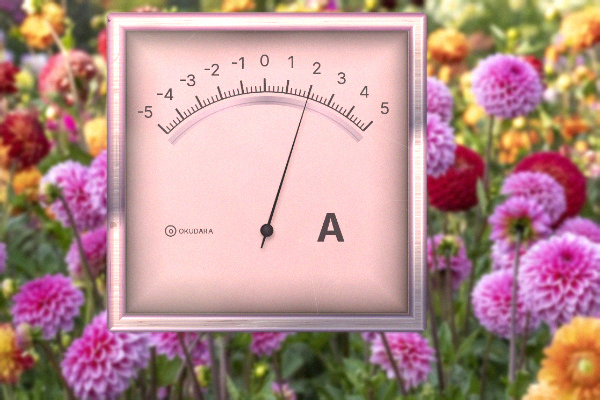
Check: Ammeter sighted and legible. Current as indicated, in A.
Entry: 2 A
